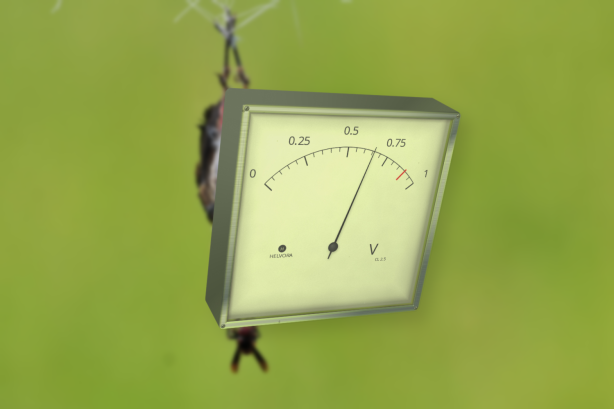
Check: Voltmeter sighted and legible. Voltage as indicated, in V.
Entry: 0.65 V
